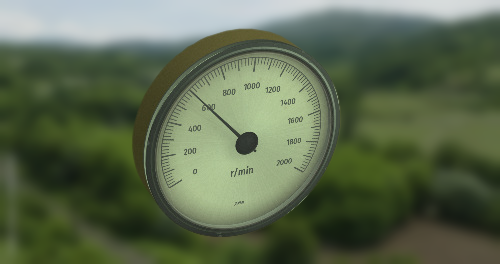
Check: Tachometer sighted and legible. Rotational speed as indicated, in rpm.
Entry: 600 rpm
